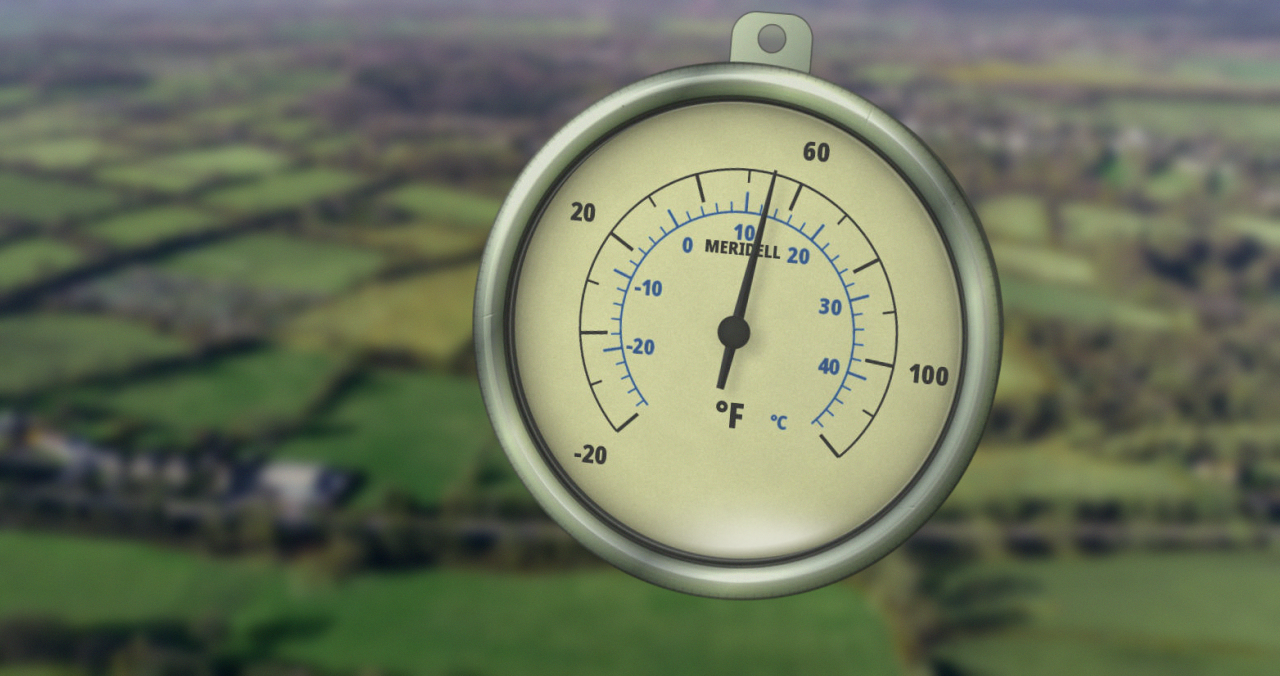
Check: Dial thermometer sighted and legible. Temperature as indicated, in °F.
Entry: 55 °F
